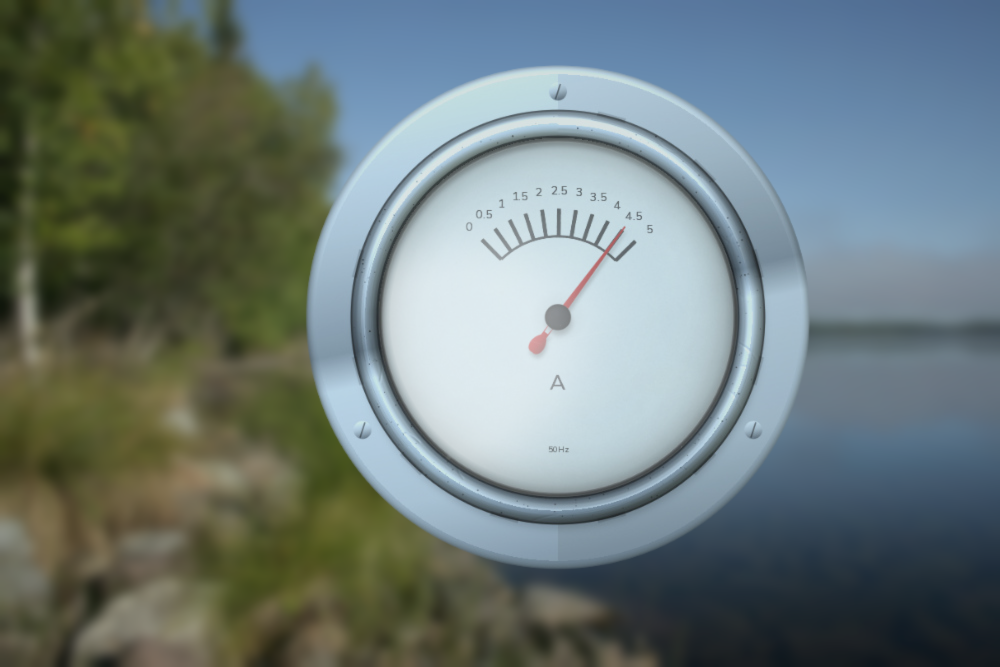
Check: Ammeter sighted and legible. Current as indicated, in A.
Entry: 4.5 A
